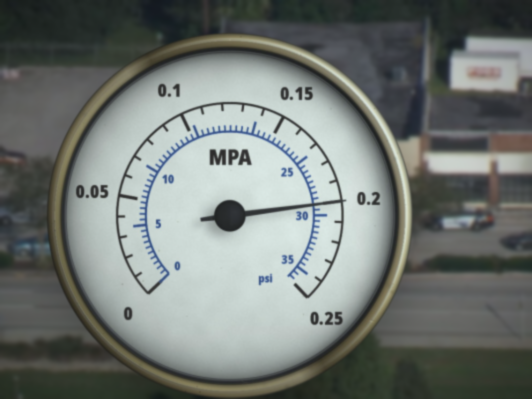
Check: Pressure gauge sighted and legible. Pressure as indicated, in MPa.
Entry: 0.2 MPa
